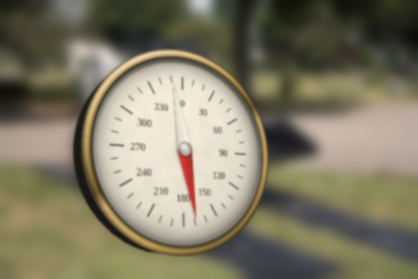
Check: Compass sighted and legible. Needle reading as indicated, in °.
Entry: 170 °
